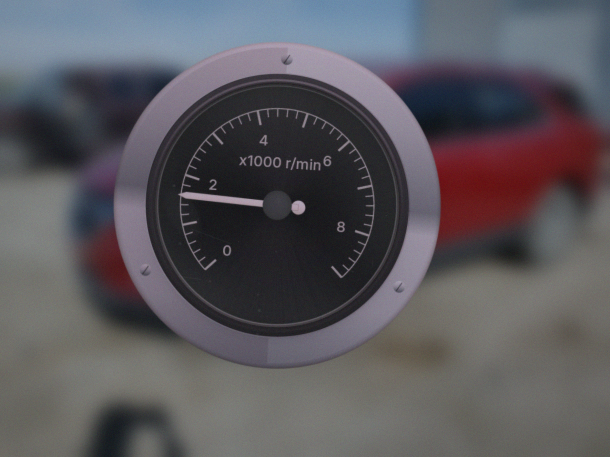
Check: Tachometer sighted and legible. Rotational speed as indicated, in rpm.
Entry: 1600 rpm
